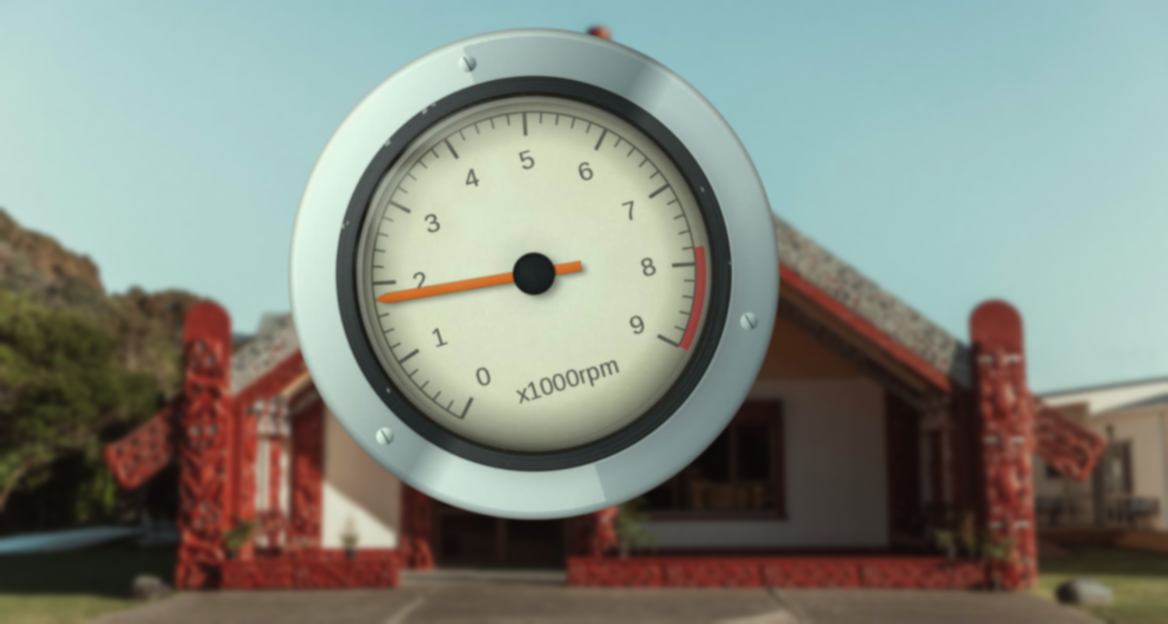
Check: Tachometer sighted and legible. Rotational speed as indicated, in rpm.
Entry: 1800 rpm
